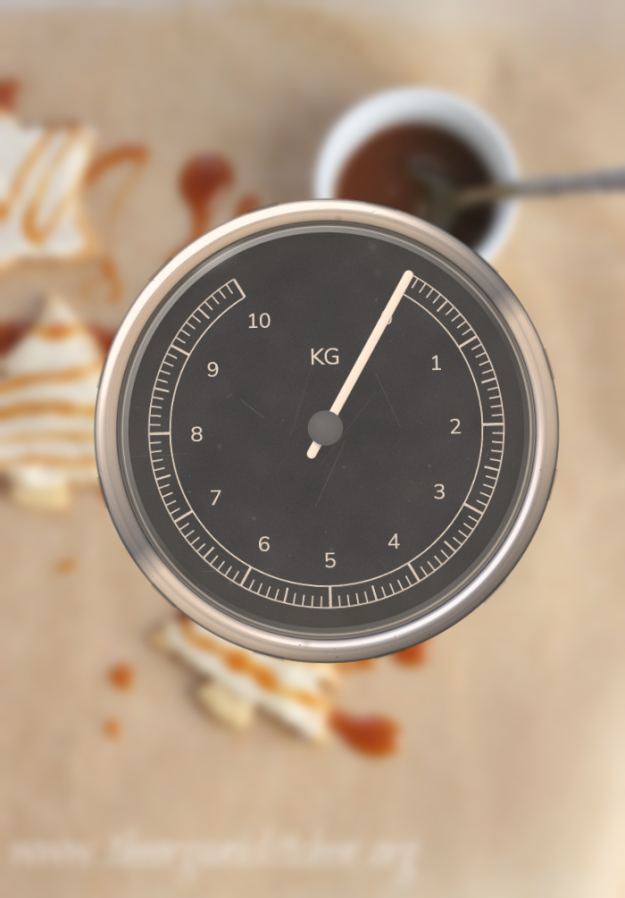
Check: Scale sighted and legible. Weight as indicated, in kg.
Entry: 0 kg
